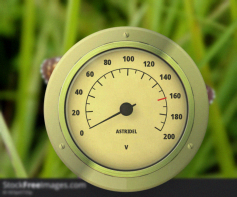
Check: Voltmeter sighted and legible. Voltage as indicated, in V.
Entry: 0 V
